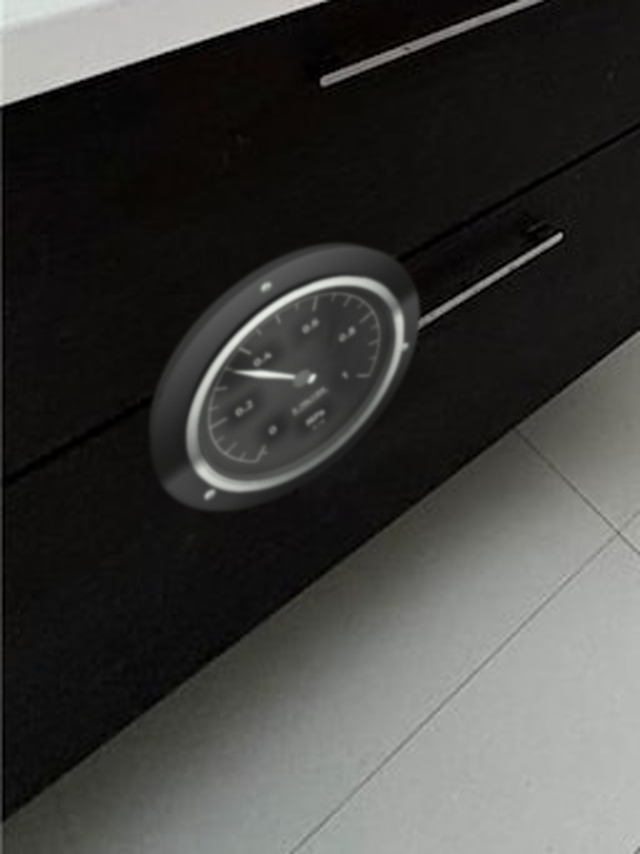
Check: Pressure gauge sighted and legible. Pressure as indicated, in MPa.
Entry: 0.35 MPa
